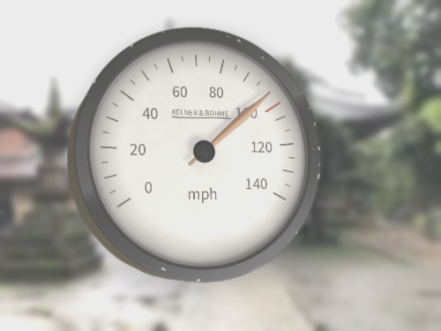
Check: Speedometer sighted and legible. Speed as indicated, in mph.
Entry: 100 mph
